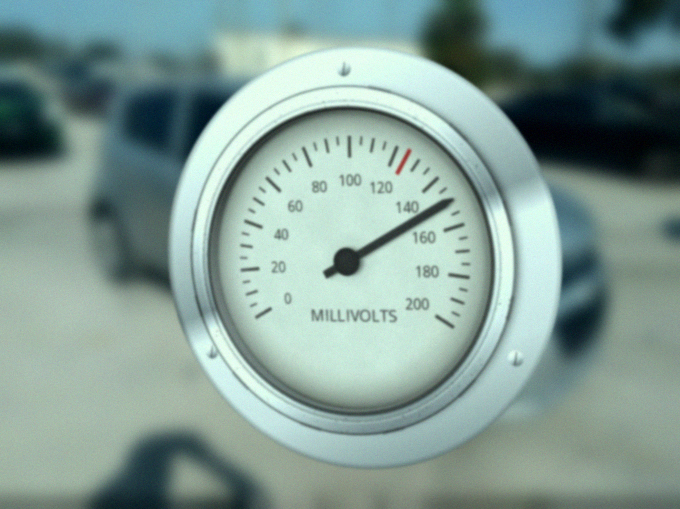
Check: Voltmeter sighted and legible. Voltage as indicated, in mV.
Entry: 150 mV
